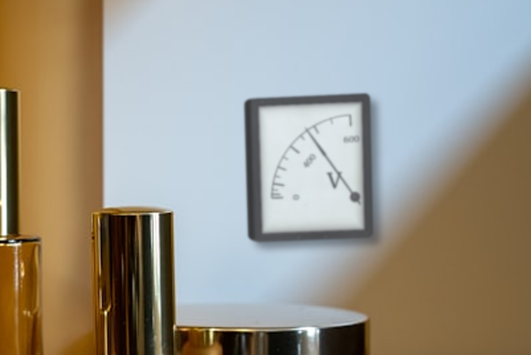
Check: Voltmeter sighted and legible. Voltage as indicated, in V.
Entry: 475 V
